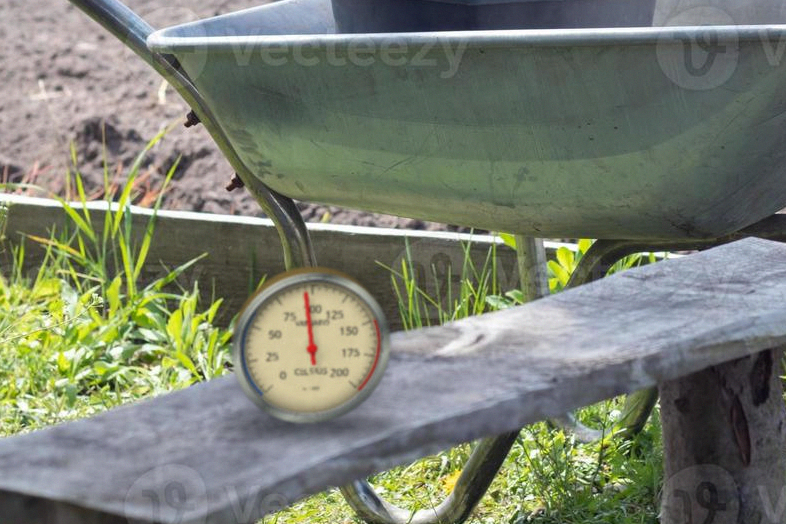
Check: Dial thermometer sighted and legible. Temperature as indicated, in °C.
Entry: 95 °C
